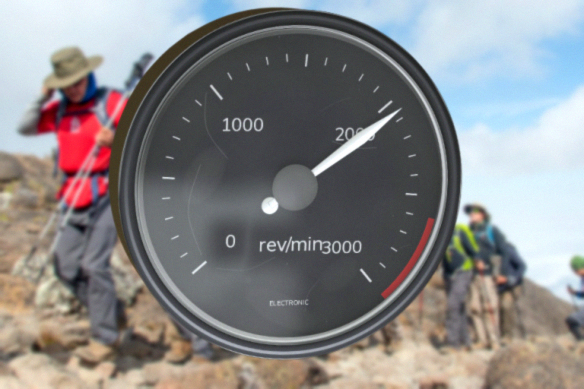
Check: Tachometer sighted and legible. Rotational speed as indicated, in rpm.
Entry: 2050 rpm
